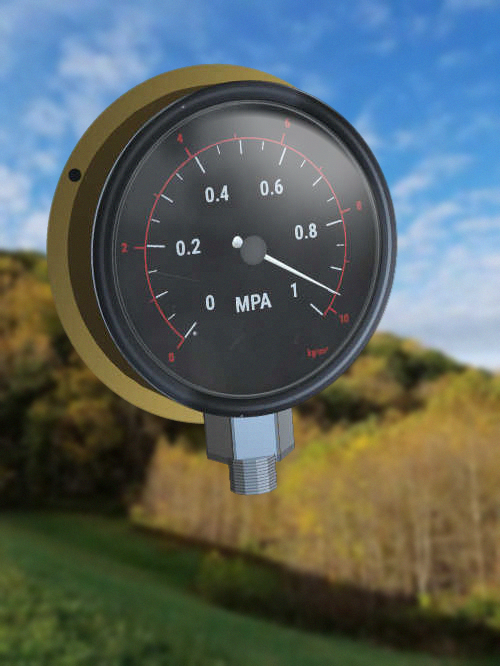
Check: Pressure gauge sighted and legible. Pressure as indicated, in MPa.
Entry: 0.95 MPa
